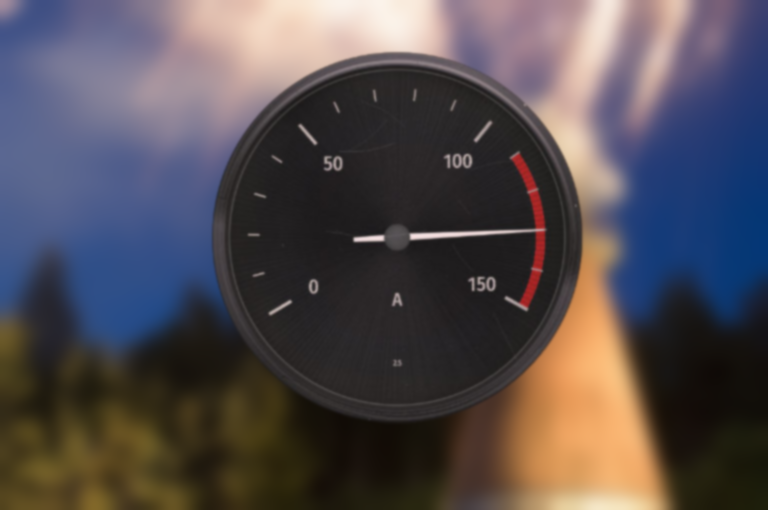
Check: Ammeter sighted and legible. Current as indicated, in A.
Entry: 130 A
